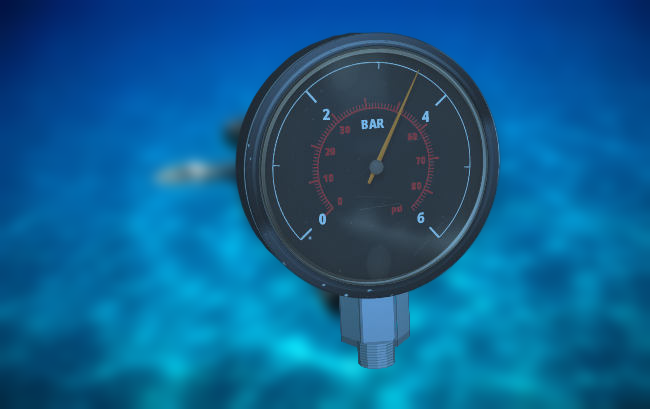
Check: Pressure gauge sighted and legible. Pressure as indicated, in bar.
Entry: 3.5 bar
